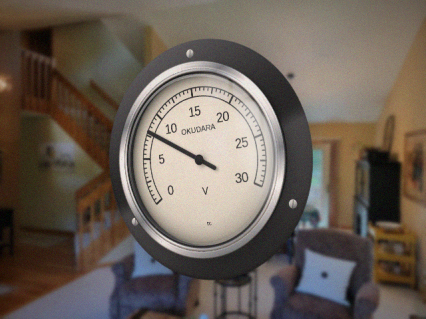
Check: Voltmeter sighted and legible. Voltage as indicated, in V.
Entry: 8 V
